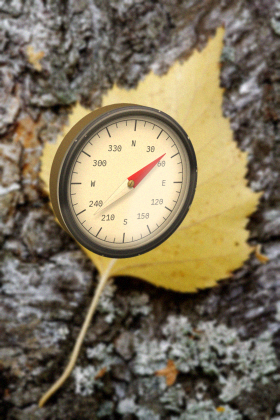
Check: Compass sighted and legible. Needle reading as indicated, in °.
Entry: 50 °
